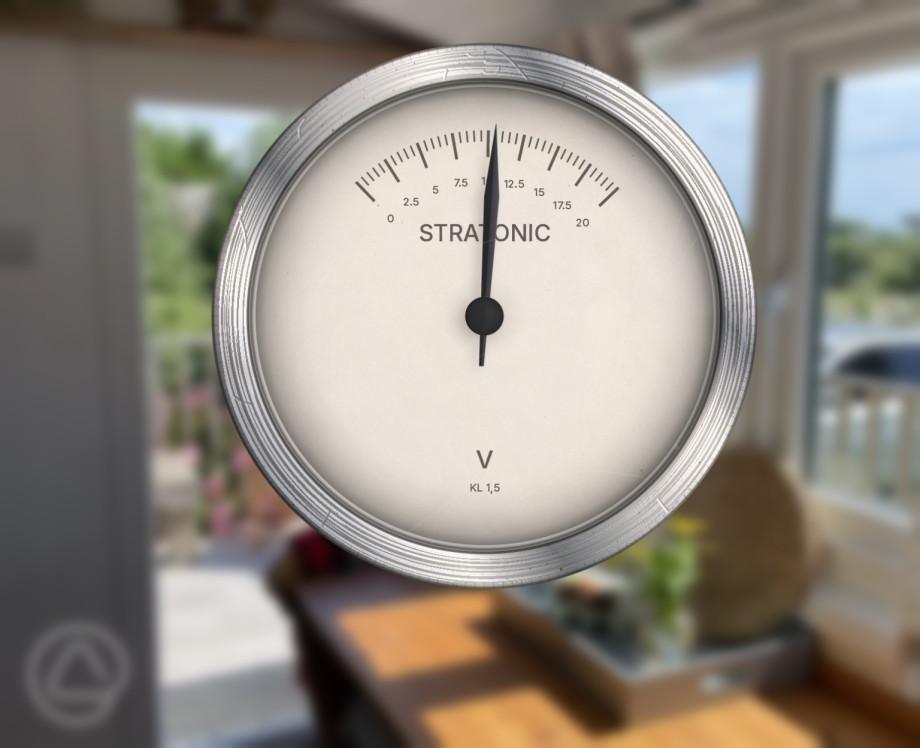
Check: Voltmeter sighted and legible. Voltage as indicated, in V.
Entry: 10.5 V
